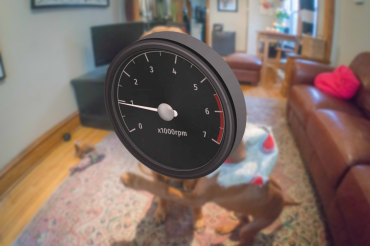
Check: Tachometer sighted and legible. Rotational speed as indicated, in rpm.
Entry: 1000 rpm
